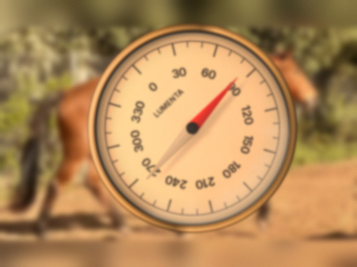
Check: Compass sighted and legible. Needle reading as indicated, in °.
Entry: 85 °
